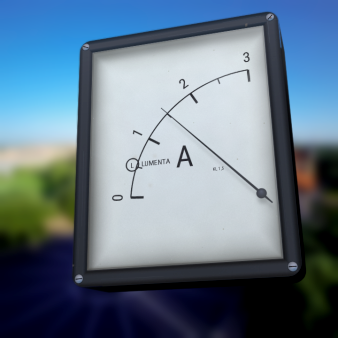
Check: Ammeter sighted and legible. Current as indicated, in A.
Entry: 1.5 A
